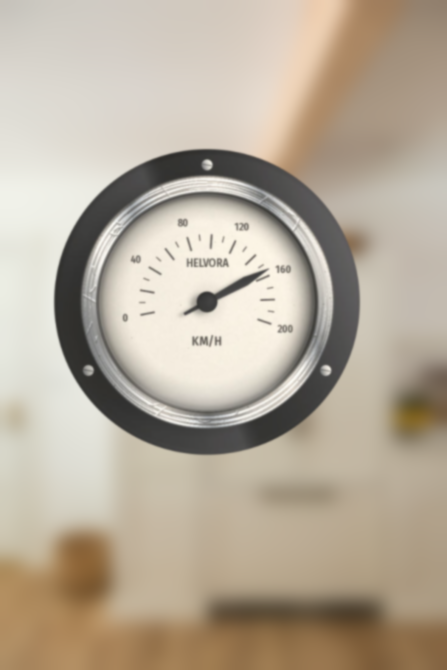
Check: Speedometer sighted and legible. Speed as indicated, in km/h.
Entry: 155 km/h
